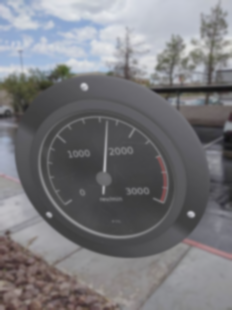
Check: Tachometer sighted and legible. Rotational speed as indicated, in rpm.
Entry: 1700 rpm
